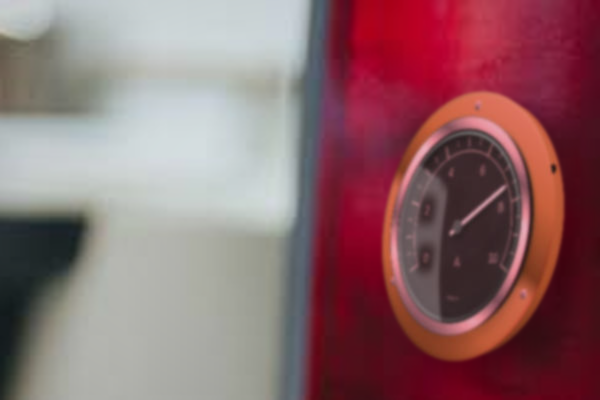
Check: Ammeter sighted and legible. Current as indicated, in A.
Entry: 7.5 A
